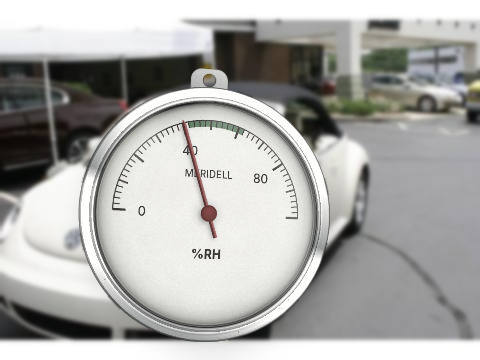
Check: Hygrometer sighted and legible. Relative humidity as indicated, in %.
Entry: 40 %
